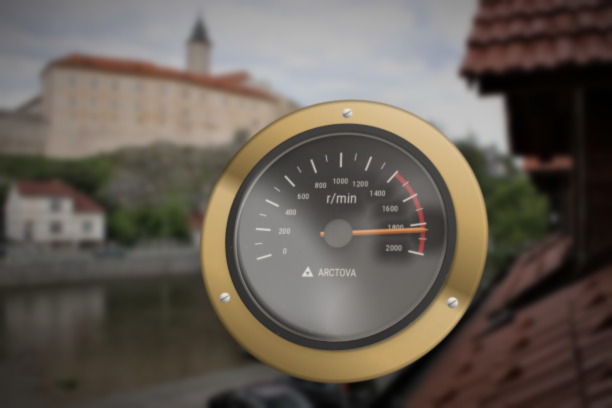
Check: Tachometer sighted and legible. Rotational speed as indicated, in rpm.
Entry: 1850 rpm
